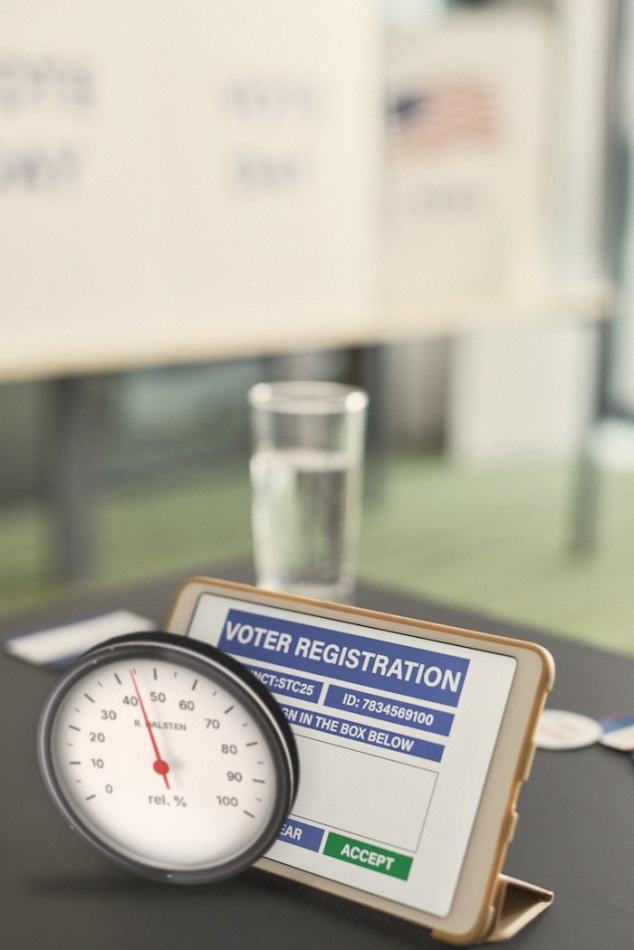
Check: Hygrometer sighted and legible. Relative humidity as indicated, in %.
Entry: 45 %
